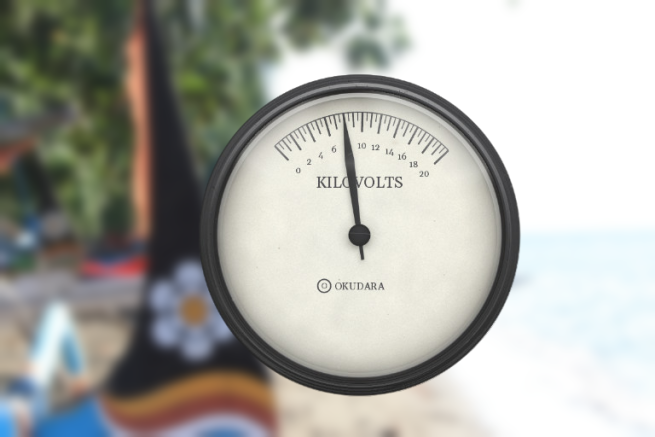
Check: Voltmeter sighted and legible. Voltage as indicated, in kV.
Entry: 8 kV
